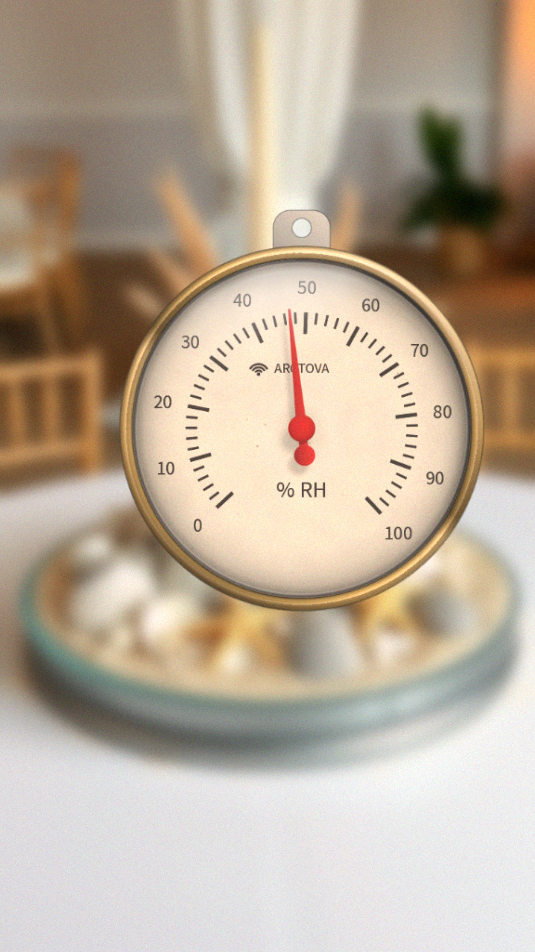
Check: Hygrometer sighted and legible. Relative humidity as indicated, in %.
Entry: 47 %
